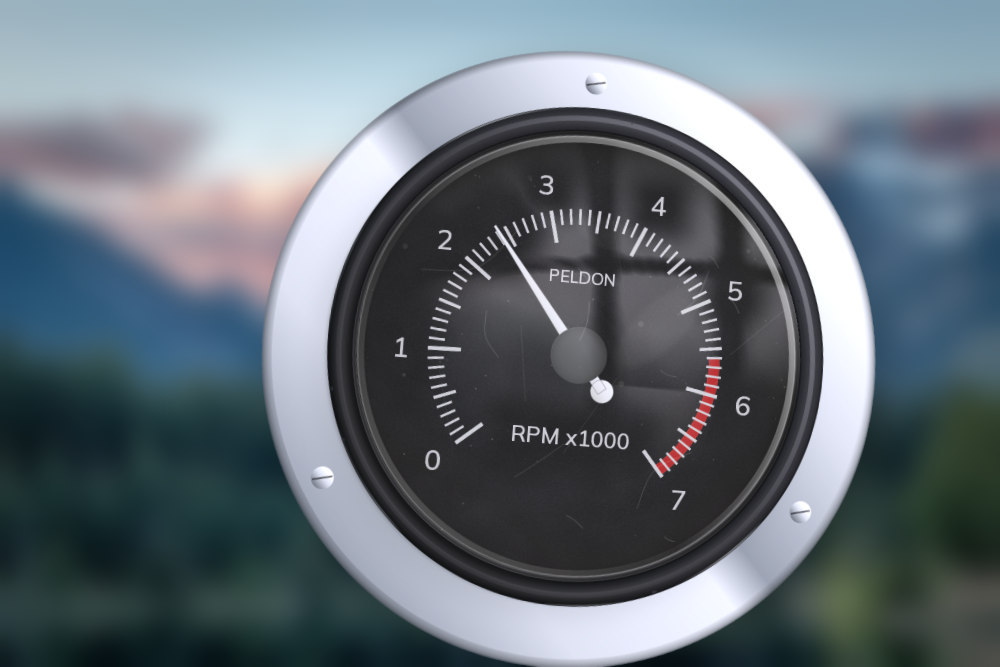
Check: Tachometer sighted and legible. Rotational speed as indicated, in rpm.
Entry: 2400 rpm
